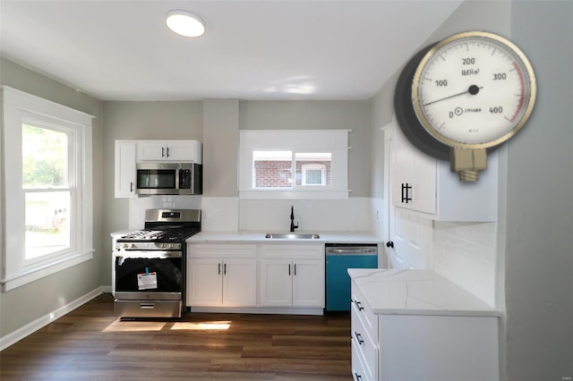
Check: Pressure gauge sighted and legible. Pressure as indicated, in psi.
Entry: 50 psi
